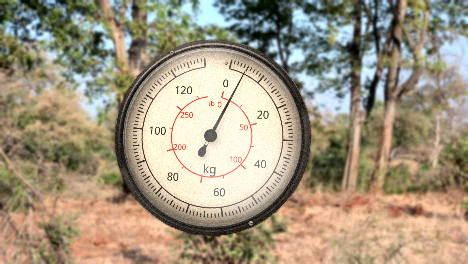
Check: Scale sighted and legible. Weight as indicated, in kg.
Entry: 5 kg
